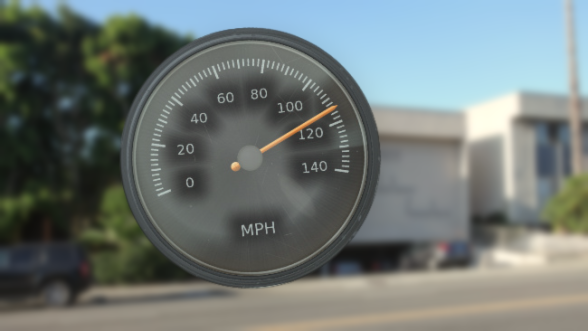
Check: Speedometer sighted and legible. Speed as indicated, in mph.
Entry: 114 mph
